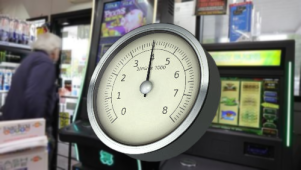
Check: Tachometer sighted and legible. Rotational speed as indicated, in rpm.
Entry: 4000 rpm
